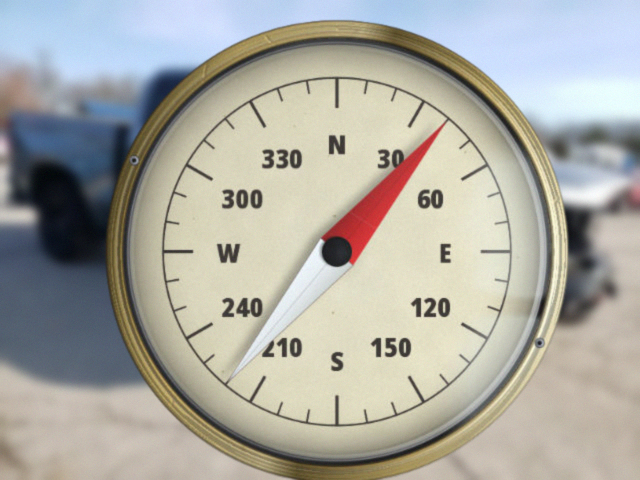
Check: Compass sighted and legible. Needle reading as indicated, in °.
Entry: 40 °
